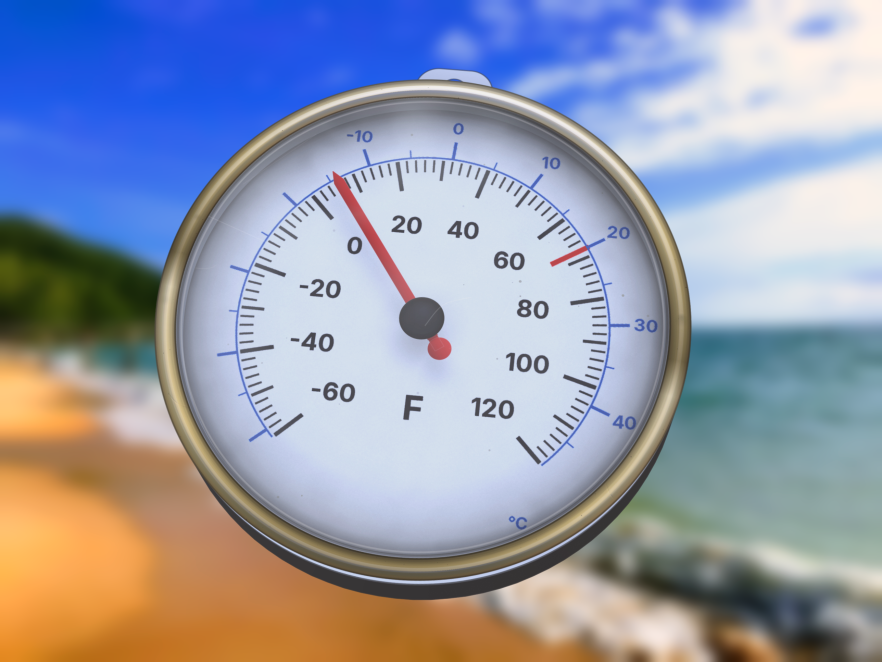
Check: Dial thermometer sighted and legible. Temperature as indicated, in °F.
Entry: 6 °F
